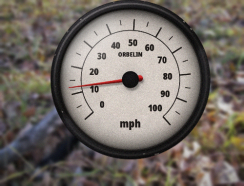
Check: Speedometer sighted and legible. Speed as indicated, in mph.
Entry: 12.5 mph
